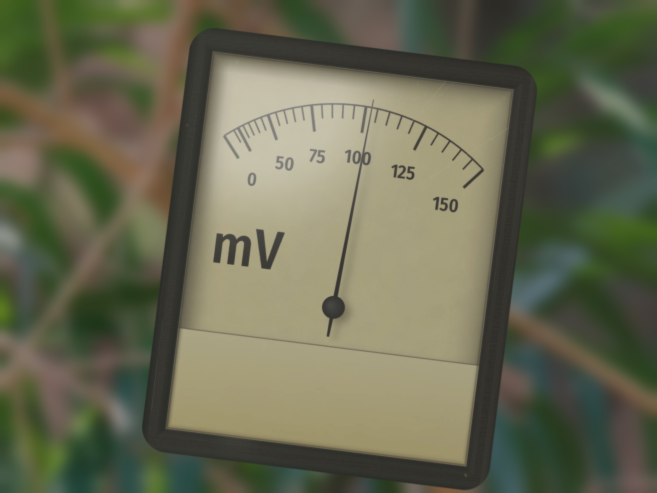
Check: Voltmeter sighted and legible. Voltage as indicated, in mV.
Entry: 102.5 mV
